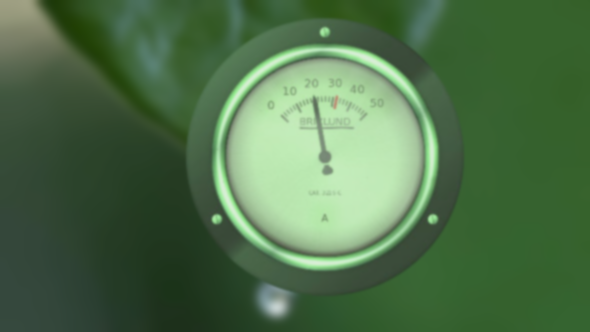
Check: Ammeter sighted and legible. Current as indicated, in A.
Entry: 20 A
